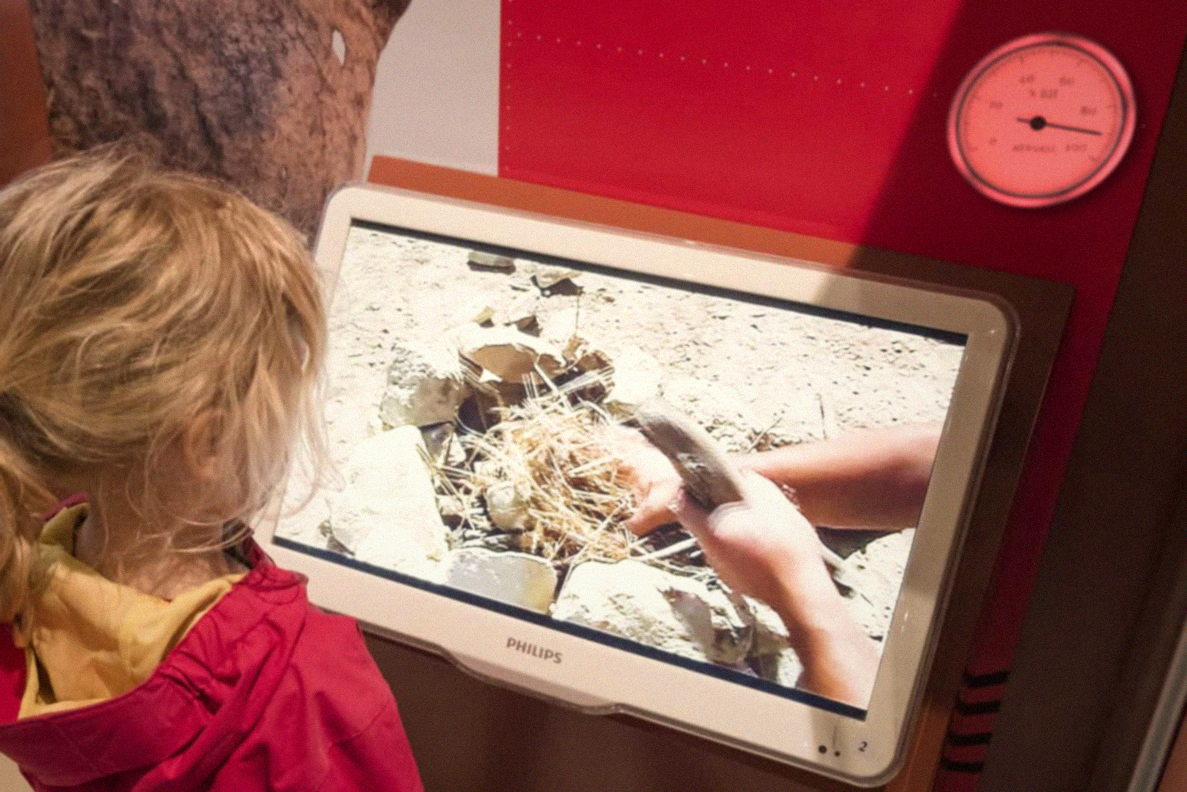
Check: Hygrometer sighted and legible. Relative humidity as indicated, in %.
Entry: 90 %
